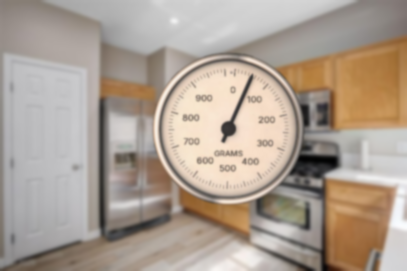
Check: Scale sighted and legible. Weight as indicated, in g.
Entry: 50 g
